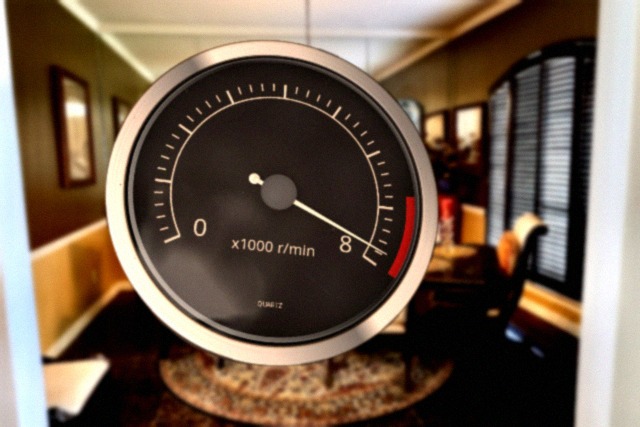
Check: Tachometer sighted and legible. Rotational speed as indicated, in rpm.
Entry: 7800 rpm
